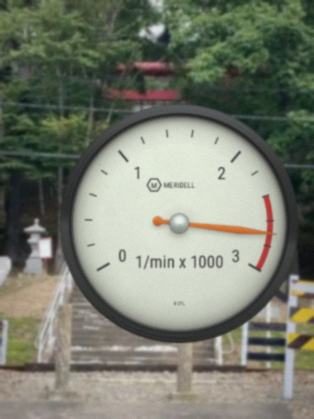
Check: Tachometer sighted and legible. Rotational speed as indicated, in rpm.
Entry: 2700 rpm
